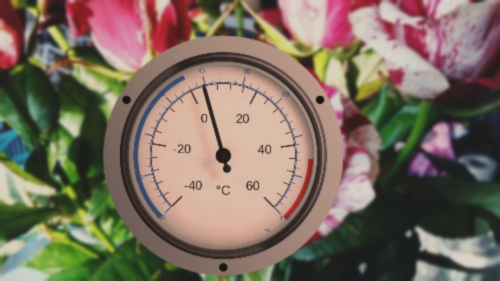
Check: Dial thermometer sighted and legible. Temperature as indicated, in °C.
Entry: 4 °C
